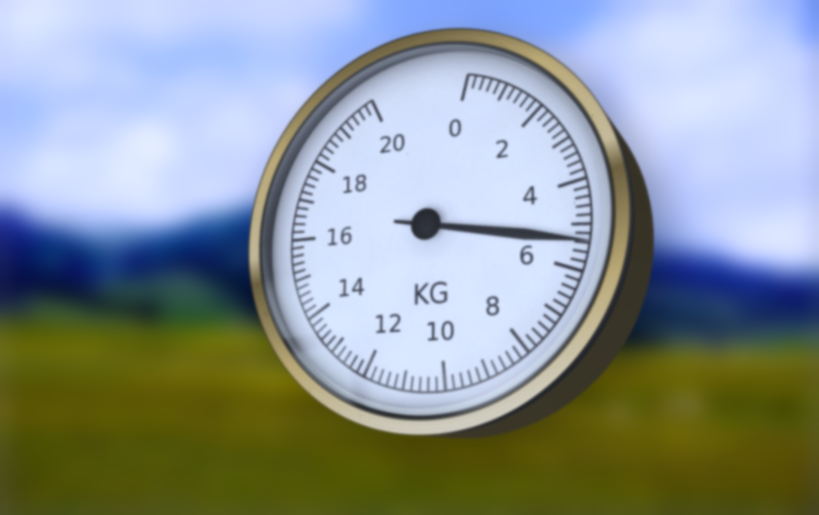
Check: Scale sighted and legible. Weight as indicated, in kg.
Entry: 5.4 kg
